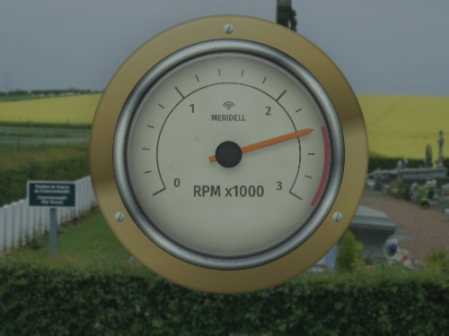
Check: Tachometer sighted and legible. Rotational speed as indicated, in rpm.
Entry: 2400 rpm
